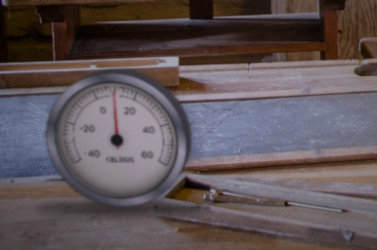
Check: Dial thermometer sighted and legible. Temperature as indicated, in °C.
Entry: 10 °C
